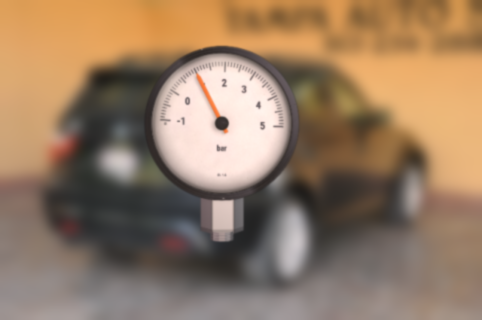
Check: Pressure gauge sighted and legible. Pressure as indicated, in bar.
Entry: 1 bar
